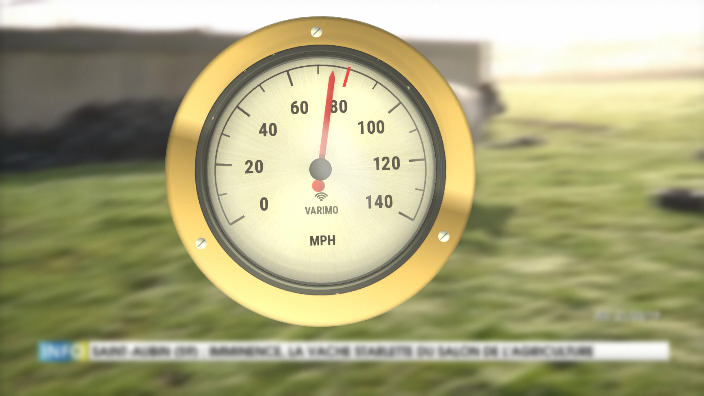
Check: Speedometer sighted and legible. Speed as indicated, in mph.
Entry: 75 mph
